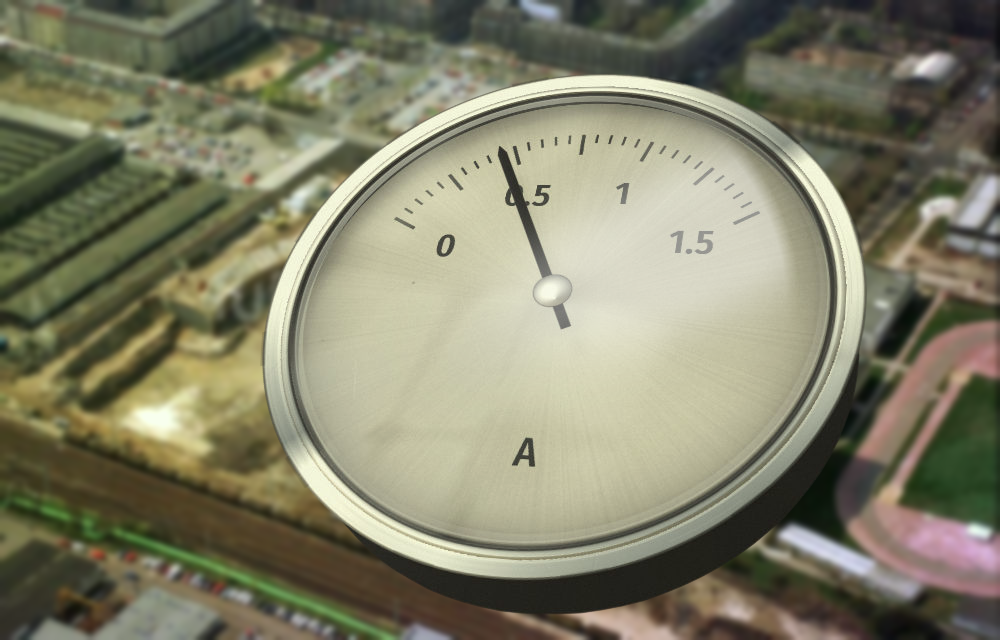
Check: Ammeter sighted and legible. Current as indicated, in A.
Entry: 0.45 A
